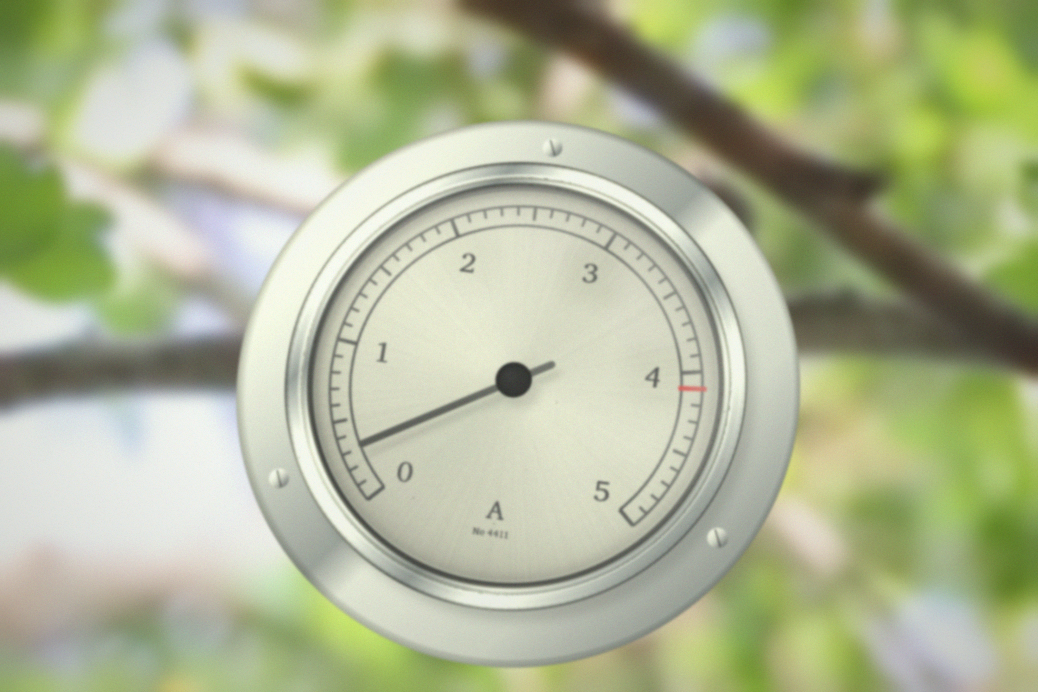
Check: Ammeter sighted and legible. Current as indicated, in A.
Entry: 0.3 A
